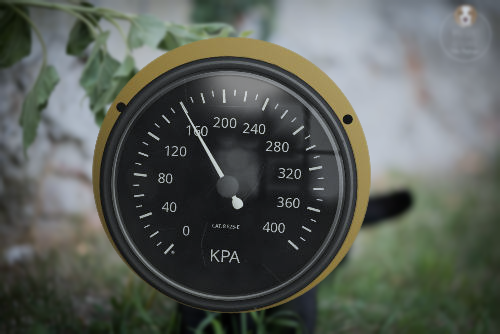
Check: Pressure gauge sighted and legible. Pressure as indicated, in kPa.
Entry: 160 kPa
